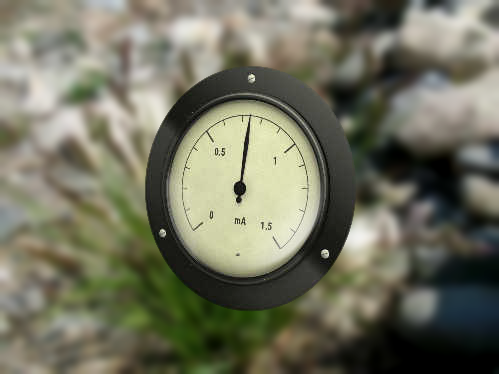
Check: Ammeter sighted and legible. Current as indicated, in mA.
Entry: 0.75 mA
